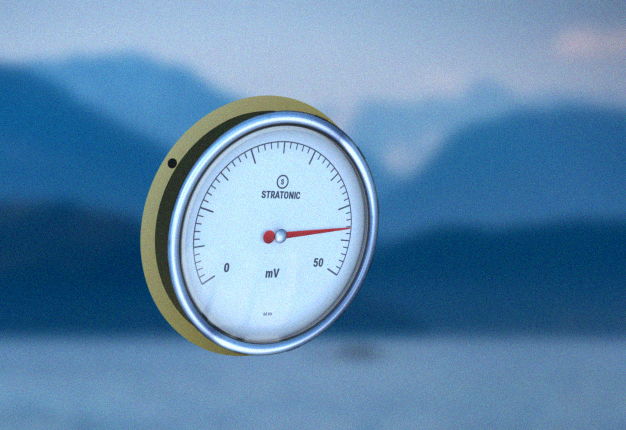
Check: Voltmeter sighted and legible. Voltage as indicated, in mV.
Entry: 43 mV
